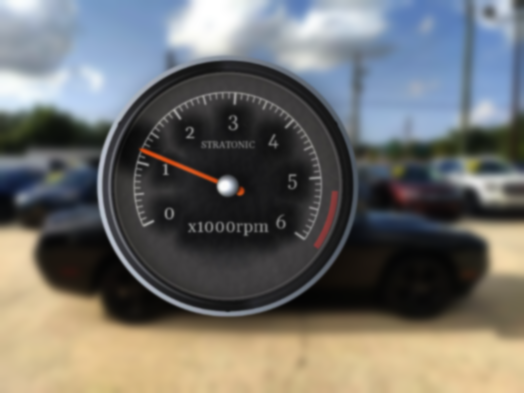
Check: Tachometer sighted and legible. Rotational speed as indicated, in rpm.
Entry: 1200 rpm
